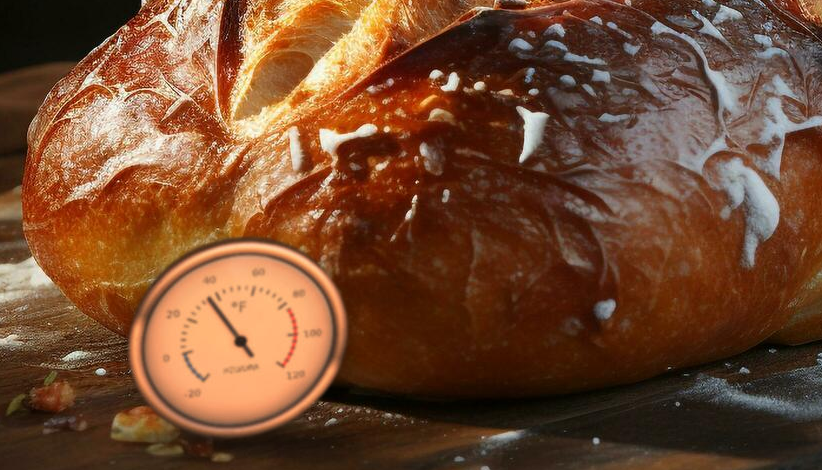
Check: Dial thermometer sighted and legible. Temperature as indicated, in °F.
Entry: 36 °F
